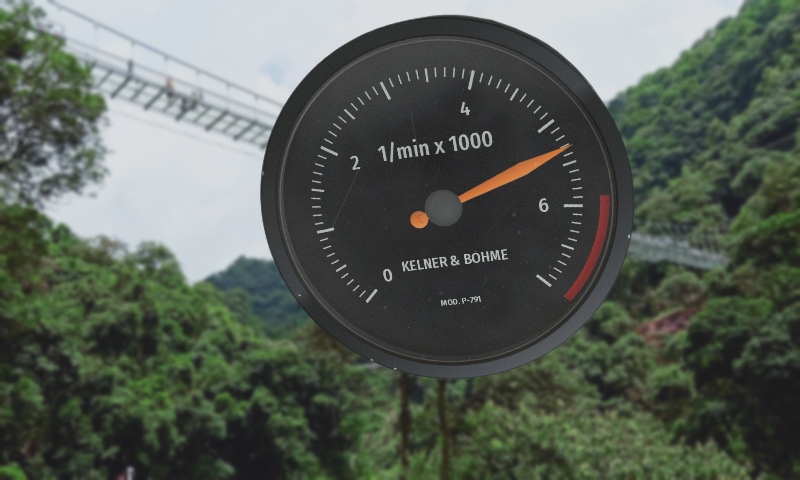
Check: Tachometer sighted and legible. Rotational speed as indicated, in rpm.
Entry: 5300 rpm
